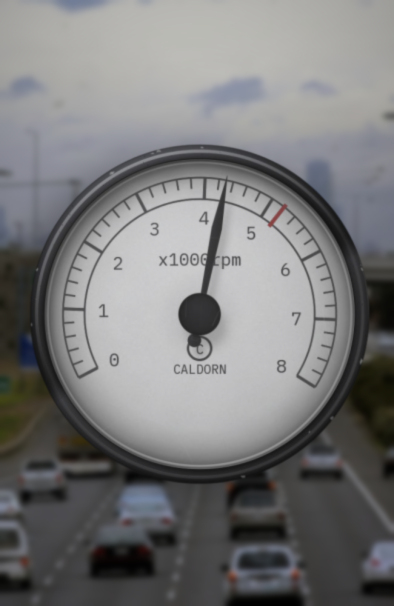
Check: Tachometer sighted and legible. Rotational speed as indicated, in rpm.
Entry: 4300 rpm
